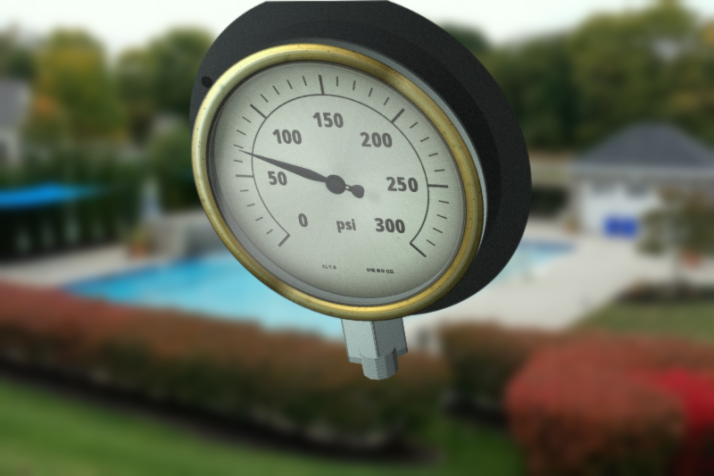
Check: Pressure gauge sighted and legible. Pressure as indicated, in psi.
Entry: 70 psi
